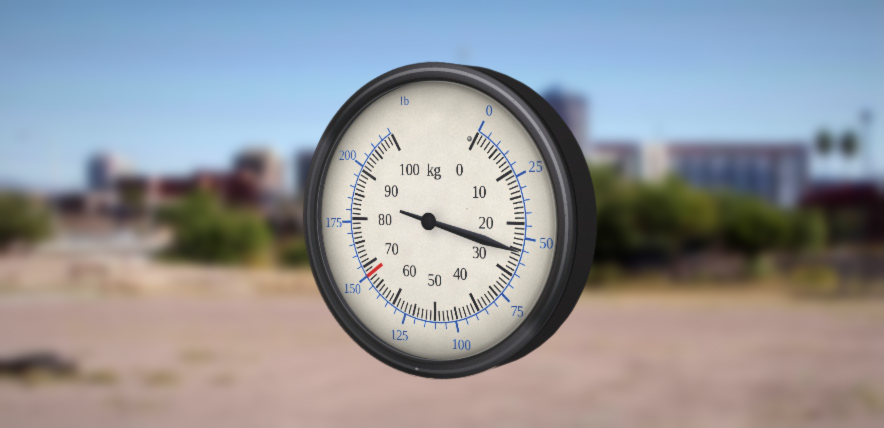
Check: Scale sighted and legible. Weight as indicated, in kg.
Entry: 25 kg
